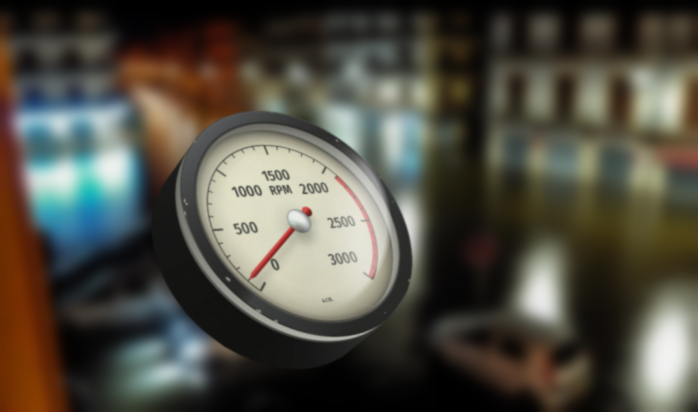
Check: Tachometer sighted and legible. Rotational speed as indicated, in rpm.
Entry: 100 rpm
